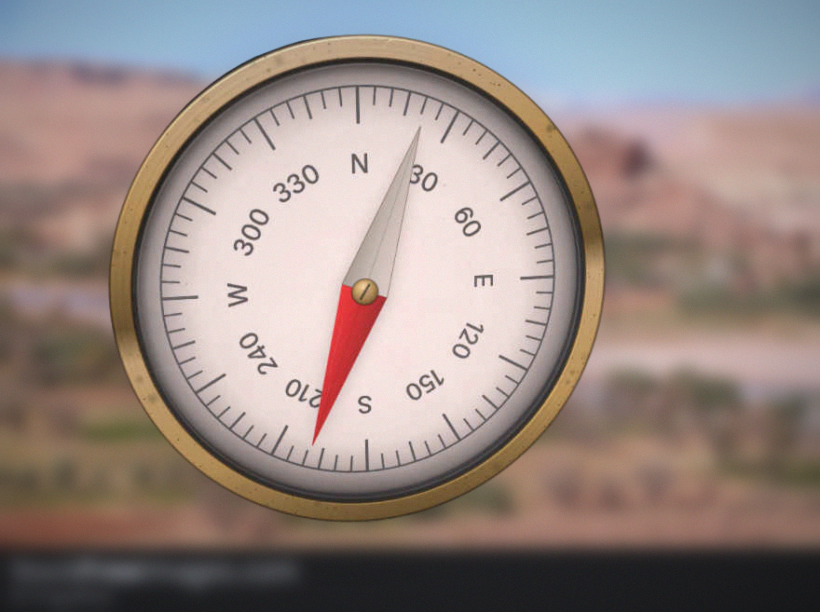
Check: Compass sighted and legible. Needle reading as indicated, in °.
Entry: 200 °
